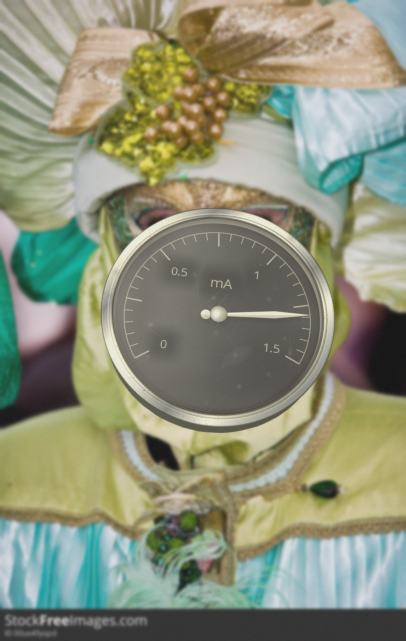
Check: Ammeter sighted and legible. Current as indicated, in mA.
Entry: 1.3 mA
